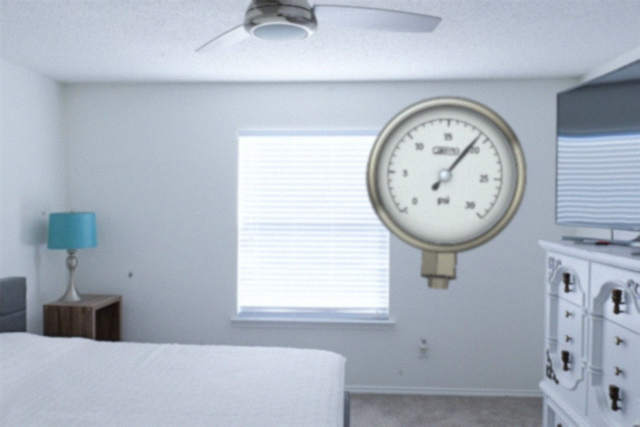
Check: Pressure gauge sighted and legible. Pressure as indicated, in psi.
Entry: 19 psi
